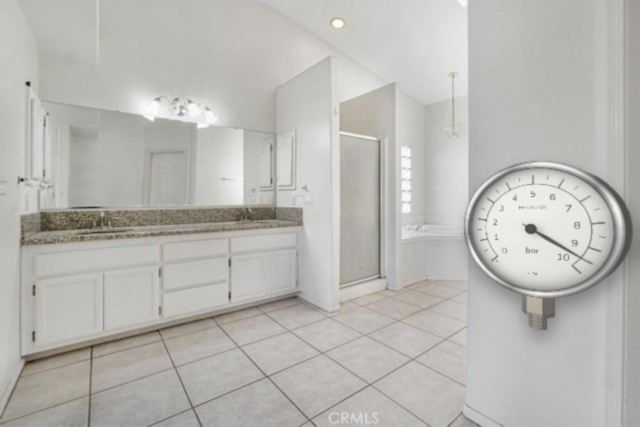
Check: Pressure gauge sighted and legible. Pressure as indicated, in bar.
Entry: 9.5 bar
